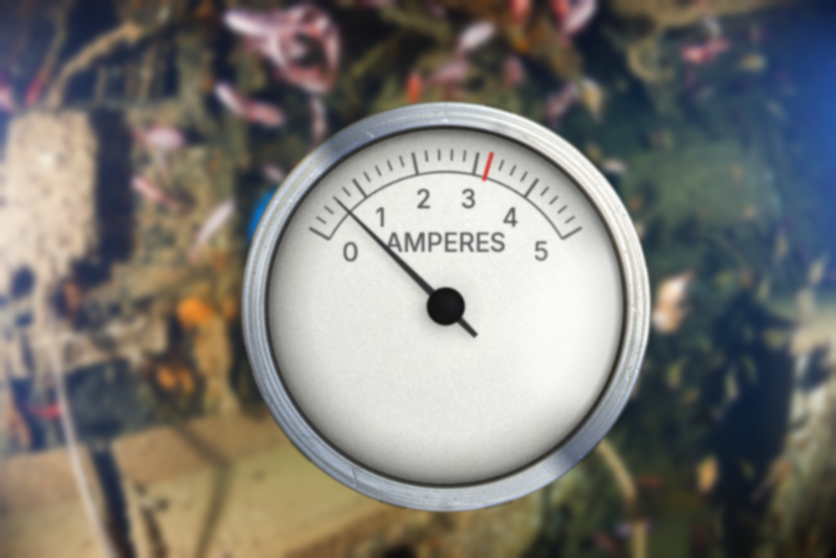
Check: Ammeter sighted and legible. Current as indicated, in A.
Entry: 0.6 A
